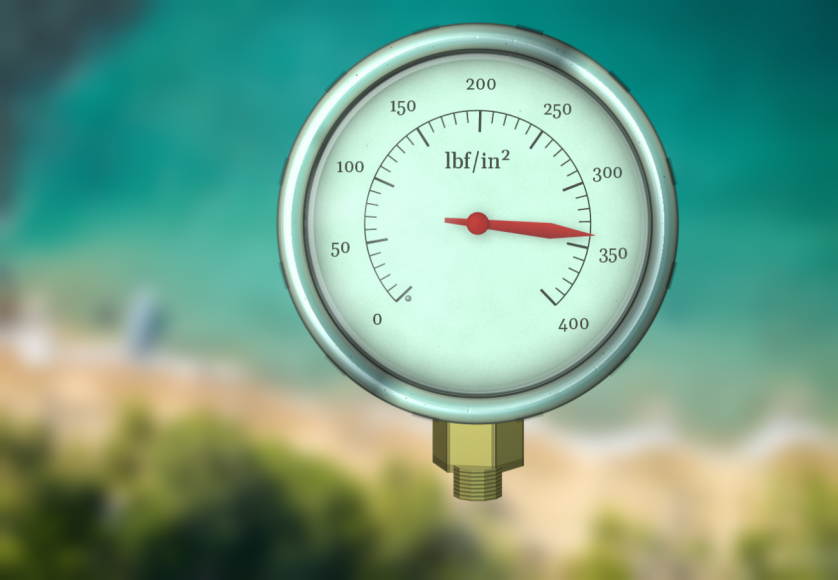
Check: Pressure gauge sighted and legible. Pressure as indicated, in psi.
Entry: 340 psi
